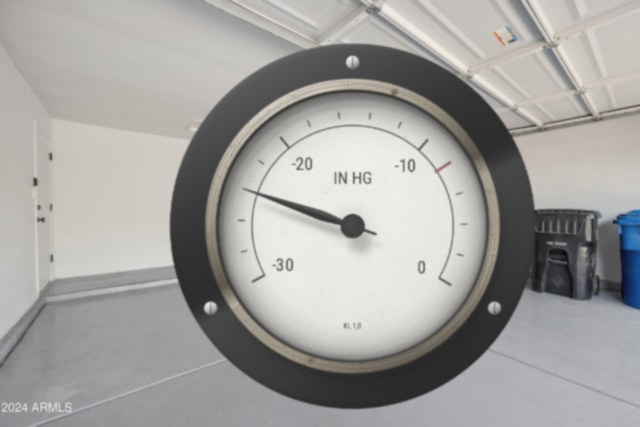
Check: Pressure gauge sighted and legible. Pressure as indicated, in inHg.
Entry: -24 inHg
